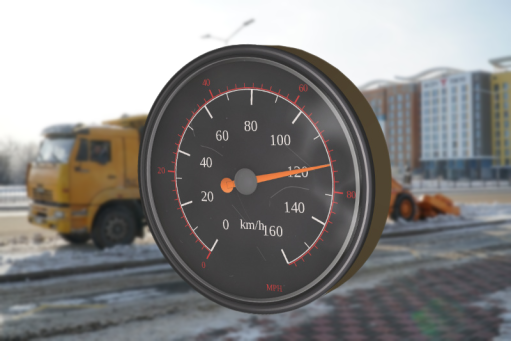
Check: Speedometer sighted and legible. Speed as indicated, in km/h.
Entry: 120 km/h
